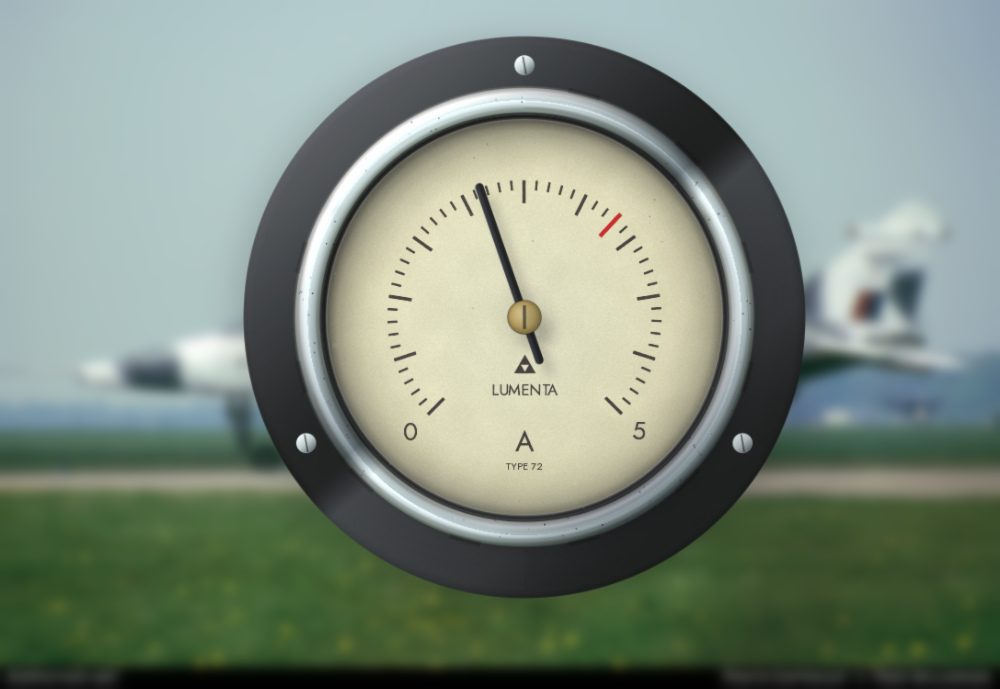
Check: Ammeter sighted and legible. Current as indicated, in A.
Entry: 2.15 A
